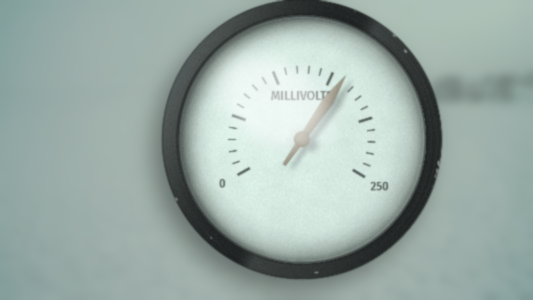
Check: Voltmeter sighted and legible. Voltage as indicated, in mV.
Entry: 160 mV
